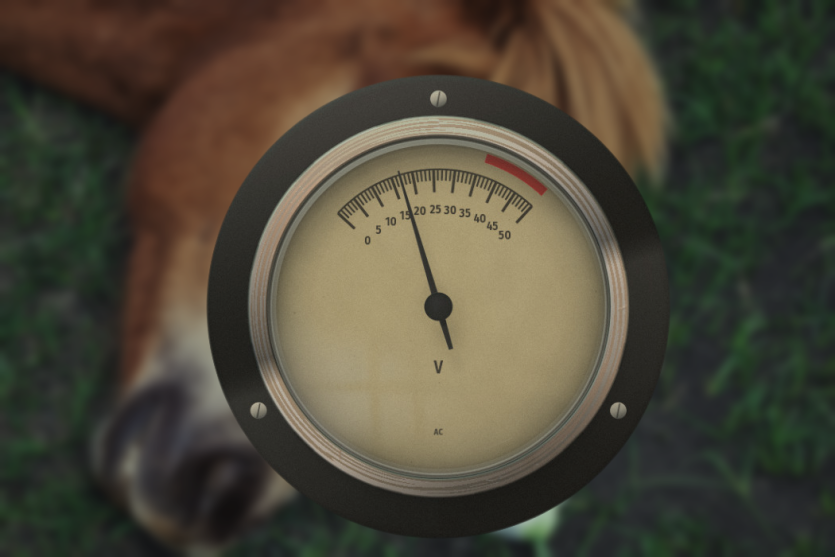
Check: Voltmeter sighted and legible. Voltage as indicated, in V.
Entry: 17 V
